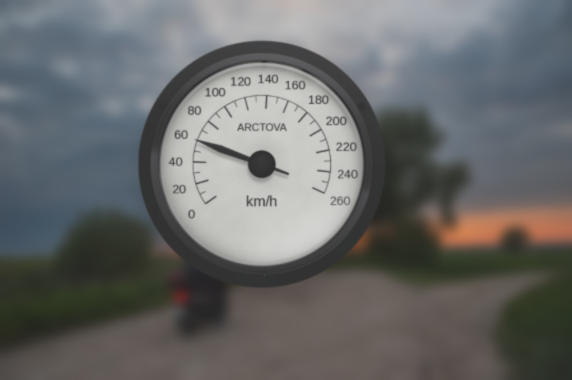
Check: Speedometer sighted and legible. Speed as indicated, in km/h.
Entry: 60 km/h
